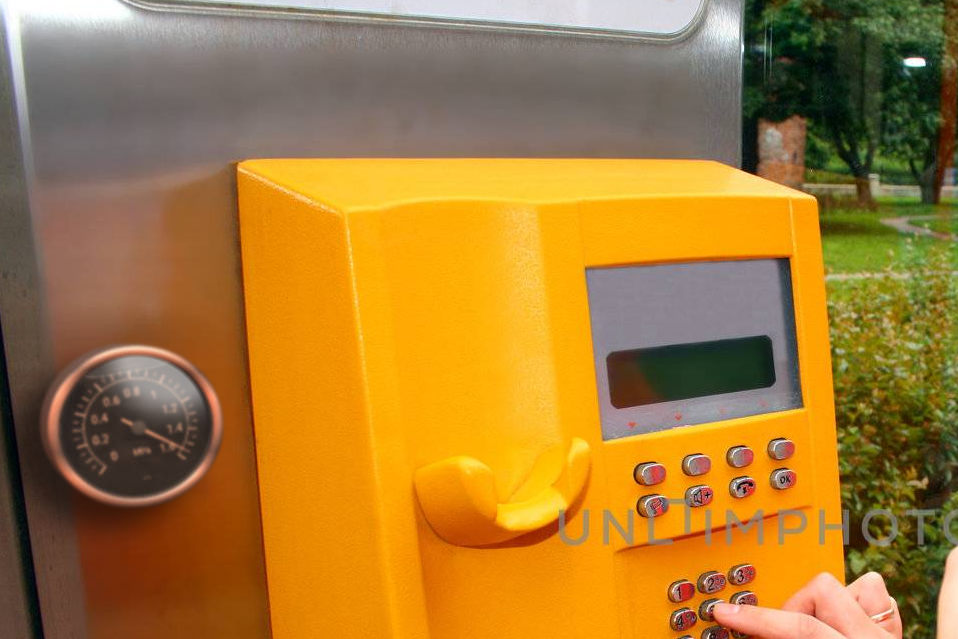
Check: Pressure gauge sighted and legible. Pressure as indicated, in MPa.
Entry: 1.55 MPa
